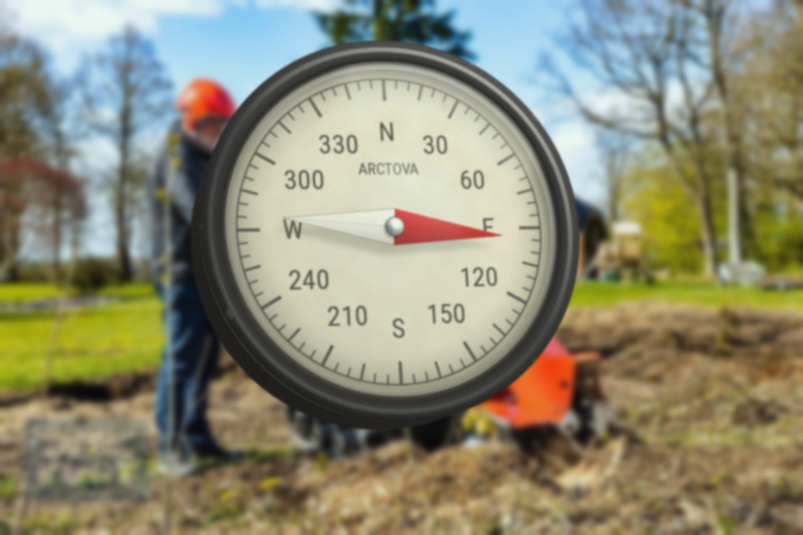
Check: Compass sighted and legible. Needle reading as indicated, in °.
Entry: 95 °
